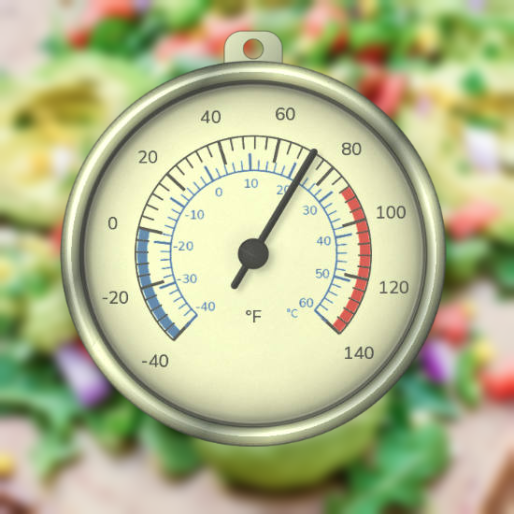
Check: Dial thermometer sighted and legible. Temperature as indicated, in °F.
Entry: 72 °F
